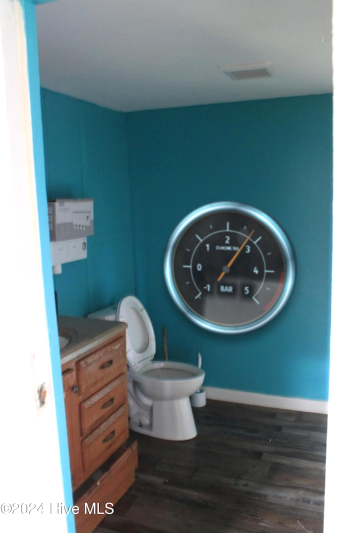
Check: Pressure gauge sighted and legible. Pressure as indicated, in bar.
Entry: 2.75 bar
